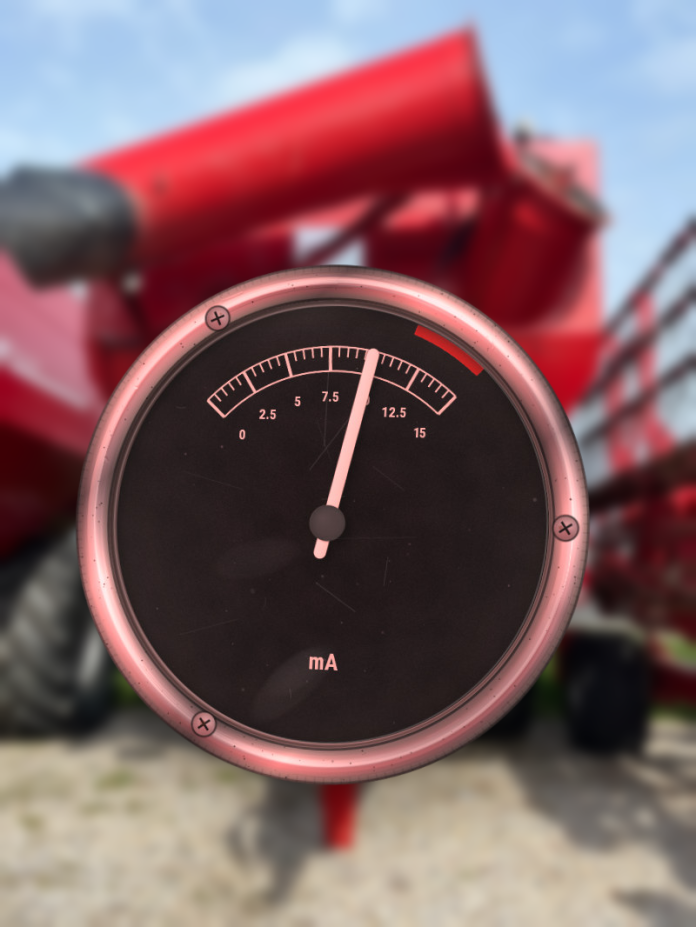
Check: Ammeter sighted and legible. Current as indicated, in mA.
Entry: 10 mA
